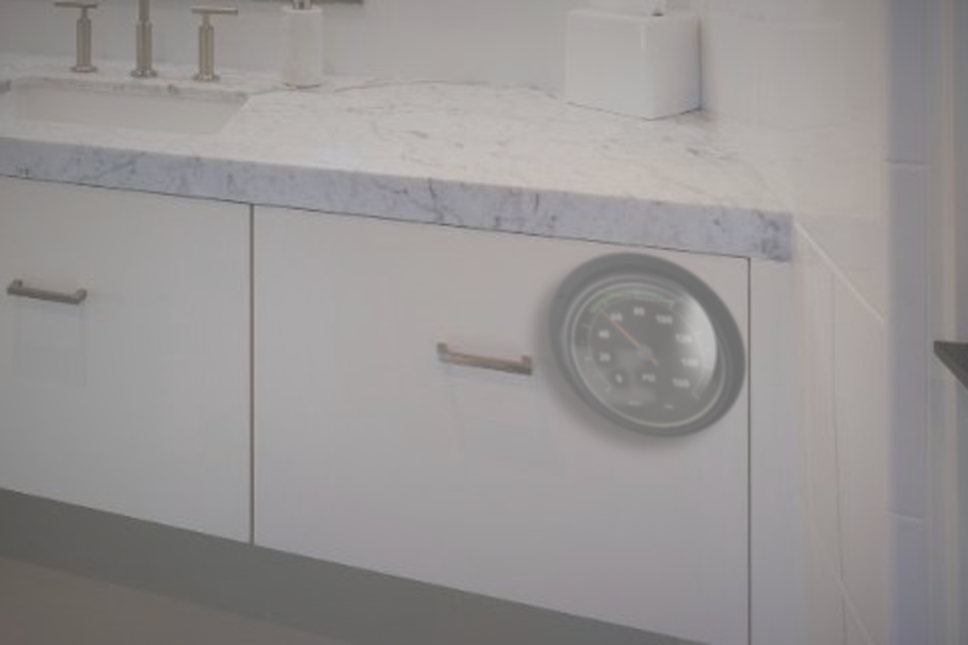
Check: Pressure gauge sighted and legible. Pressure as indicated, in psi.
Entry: 55 psi
